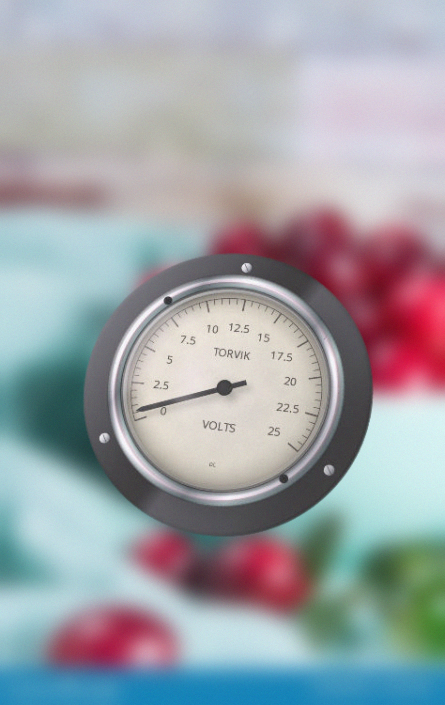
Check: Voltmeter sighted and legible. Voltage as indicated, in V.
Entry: 0.5 V
